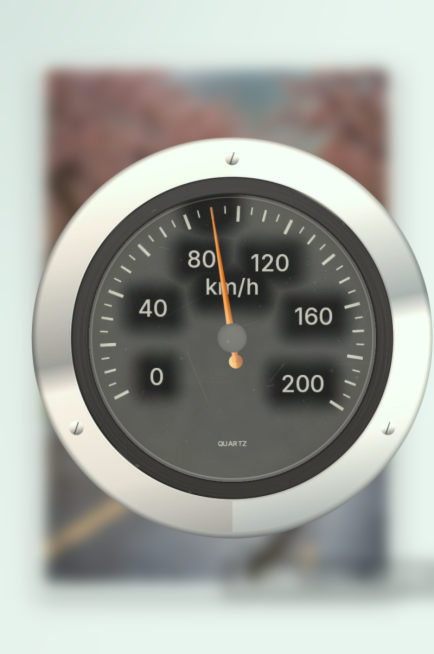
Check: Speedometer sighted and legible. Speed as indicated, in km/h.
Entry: 90 km/h
